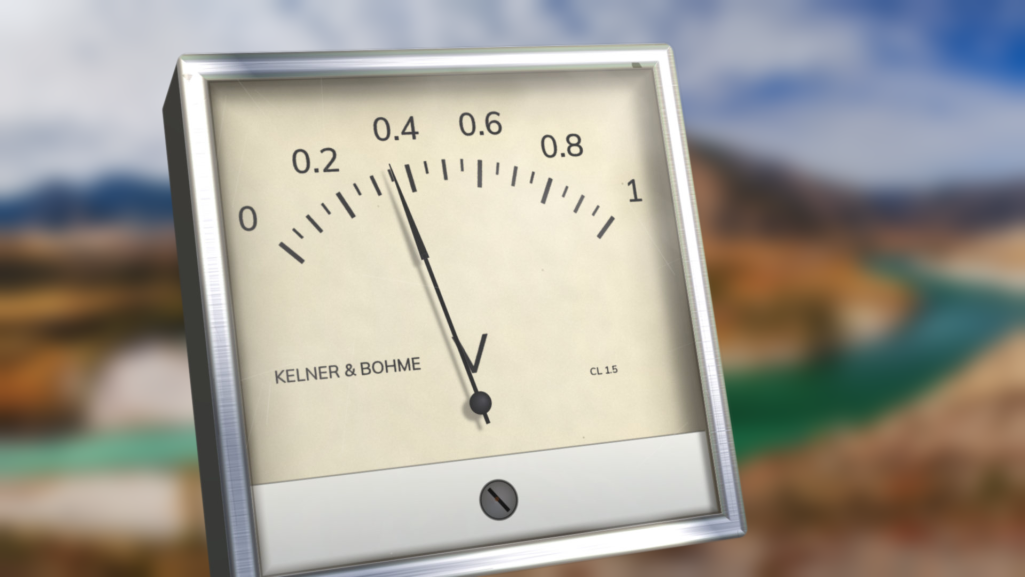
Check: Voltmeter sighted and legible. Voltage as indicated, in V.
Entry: 0.35 V
